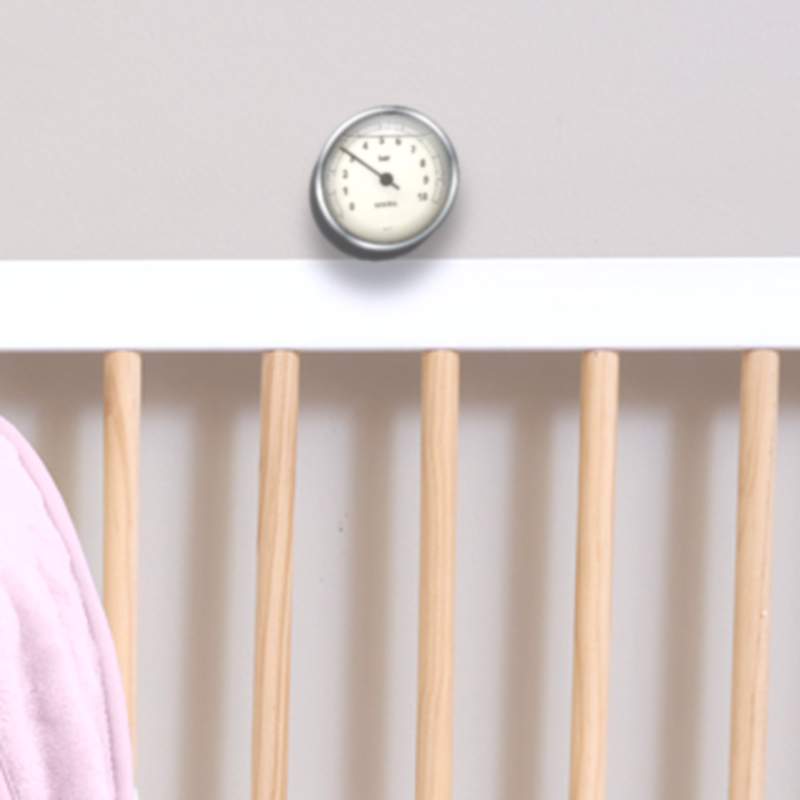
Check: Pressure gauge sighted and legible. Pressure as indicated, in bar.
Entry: 3 bar
